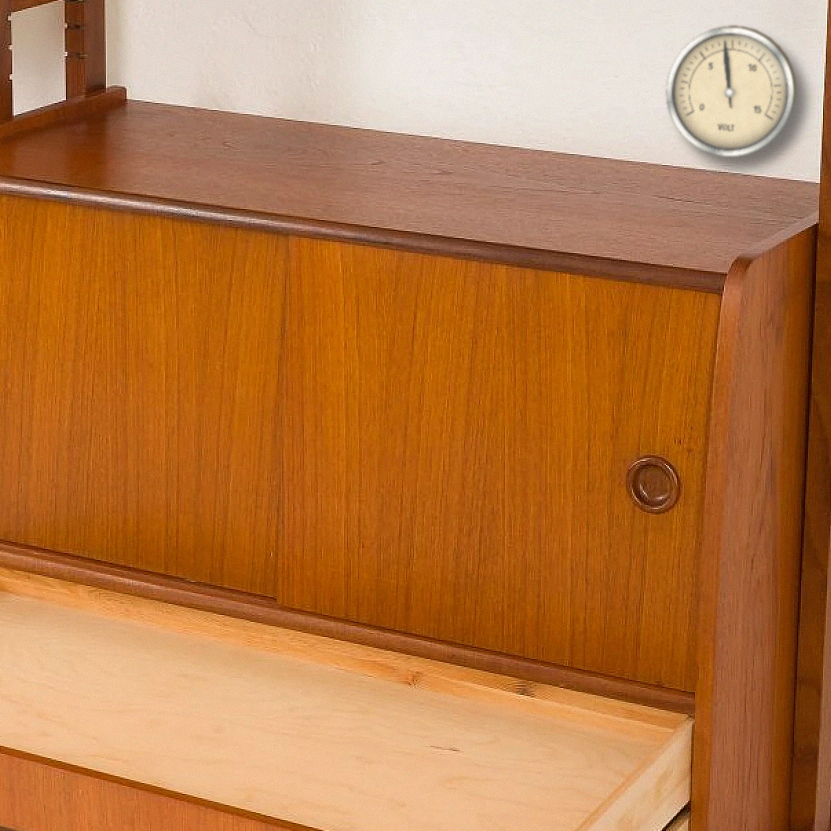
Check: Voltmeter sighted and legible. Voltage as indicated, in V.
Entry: 7 V
